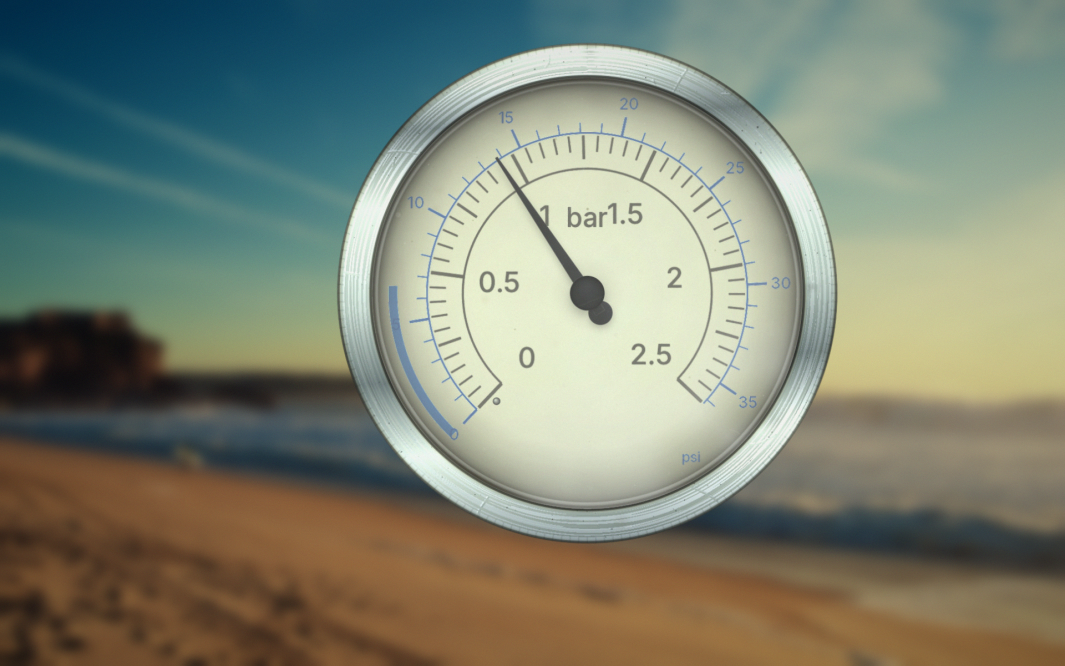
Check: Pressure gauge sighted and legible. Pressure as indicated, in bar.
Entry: 0.95 bar
